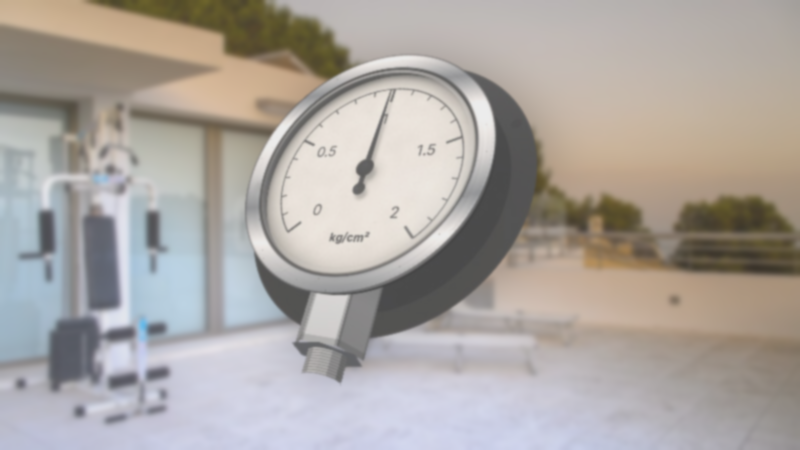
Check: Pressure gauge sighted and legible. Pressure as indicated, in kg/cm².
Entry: 1 kg/cm²
